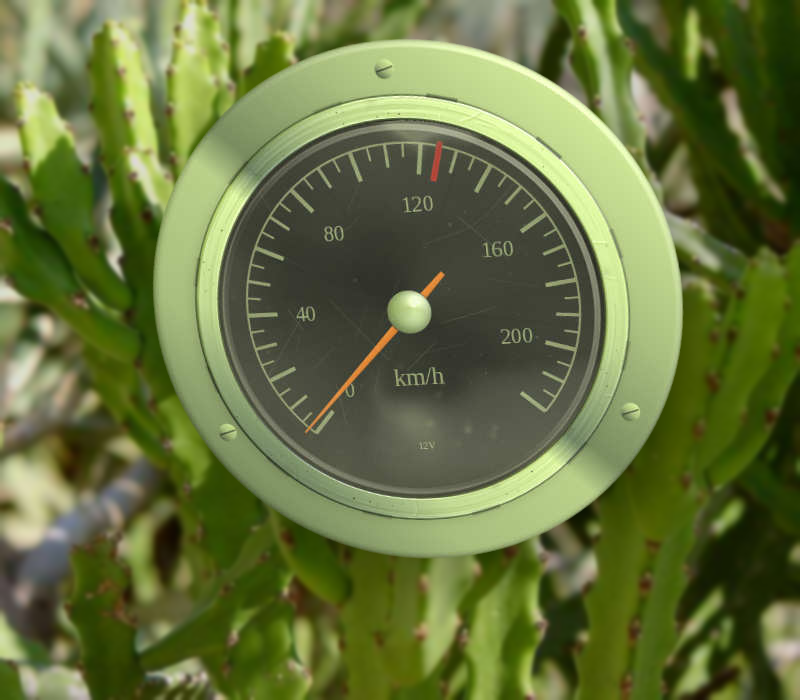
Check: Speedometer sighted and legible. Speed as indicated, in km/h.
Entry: 2.5 km/h
